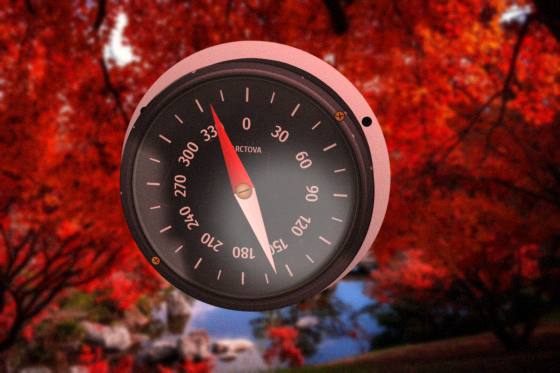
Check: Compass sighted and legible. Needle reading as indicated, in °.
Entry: 337.5 °
